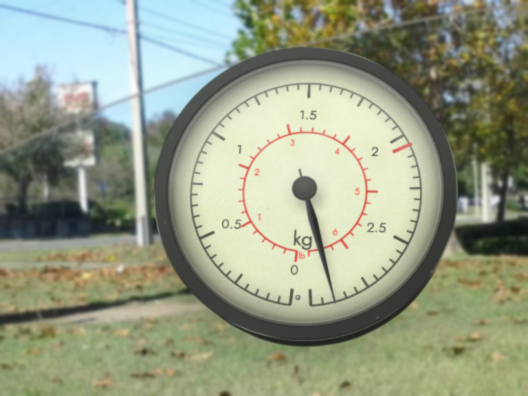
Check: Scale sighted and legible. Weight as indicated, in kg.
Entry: 2.9 kg
